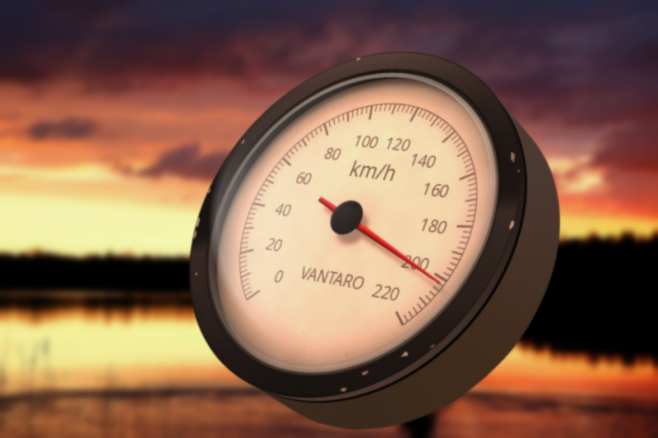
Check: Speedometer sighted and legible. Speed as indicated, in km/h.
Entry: 202 km/h
